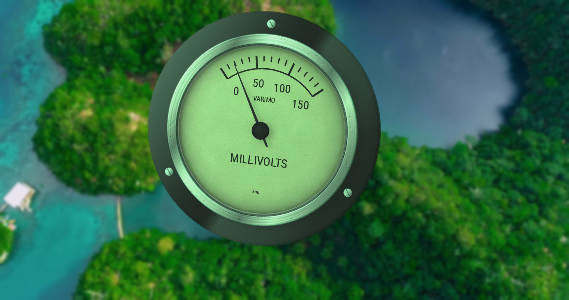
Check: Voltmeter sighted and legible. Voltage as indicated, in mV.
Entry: 20 mV
